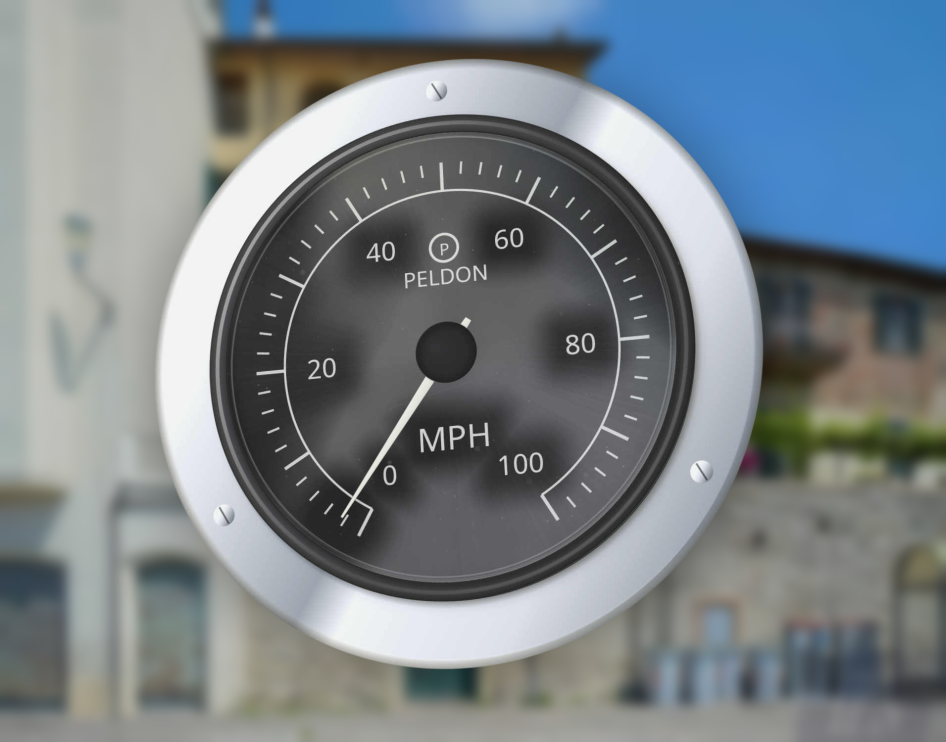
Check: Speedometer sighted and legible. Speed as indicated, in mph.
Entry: 2 mph
